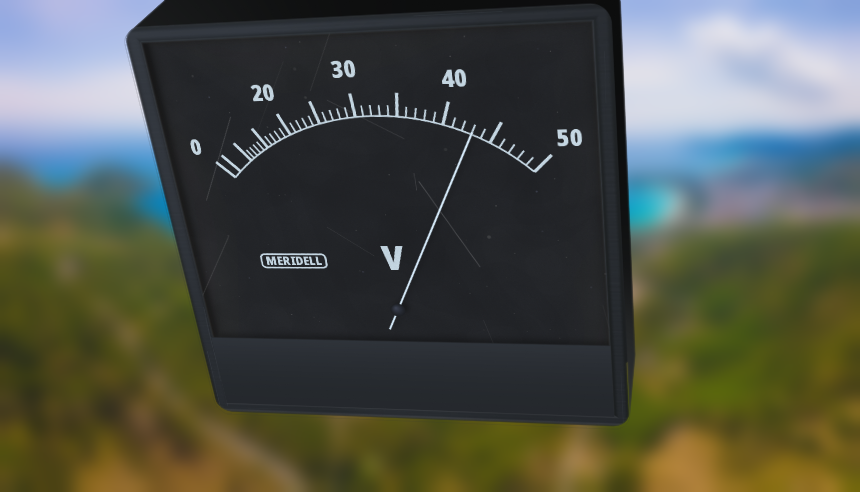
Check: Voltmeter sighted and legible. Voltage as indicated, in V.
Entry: 43 V
